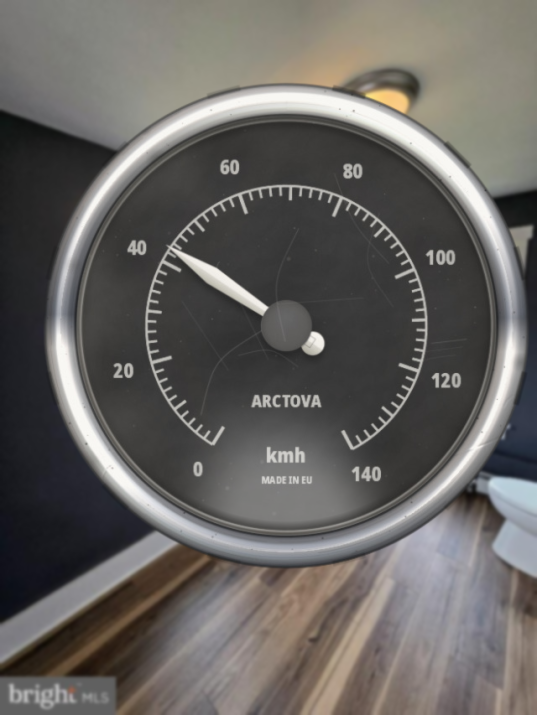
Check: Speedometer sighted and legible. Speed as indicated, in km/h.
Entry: 43 km/h
